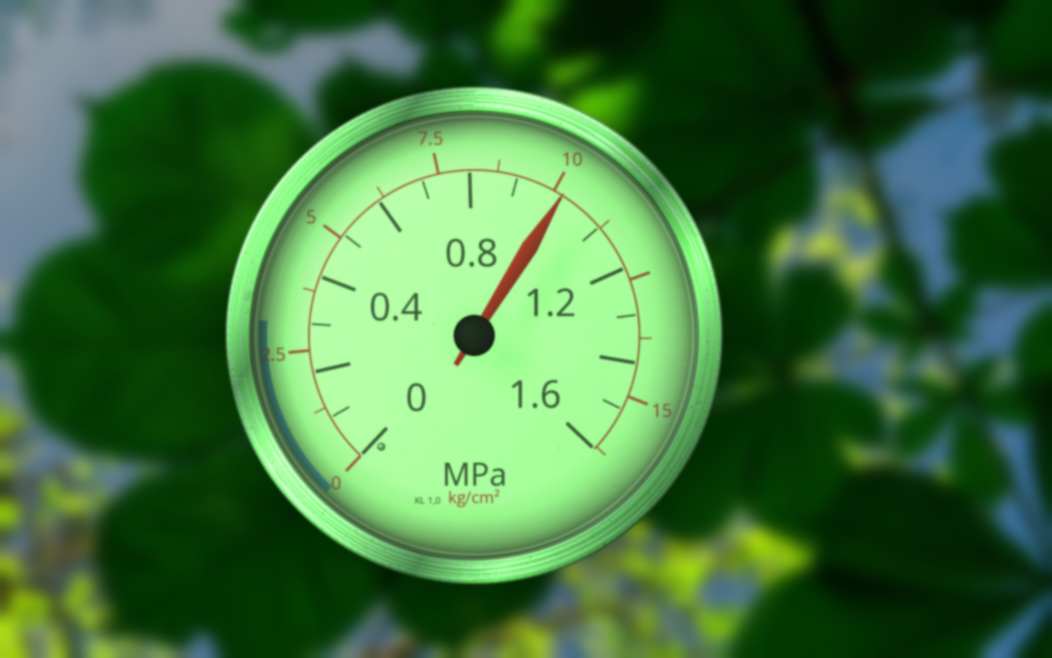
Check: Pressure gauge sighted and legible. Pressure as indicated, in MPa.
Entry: 1 MPa
